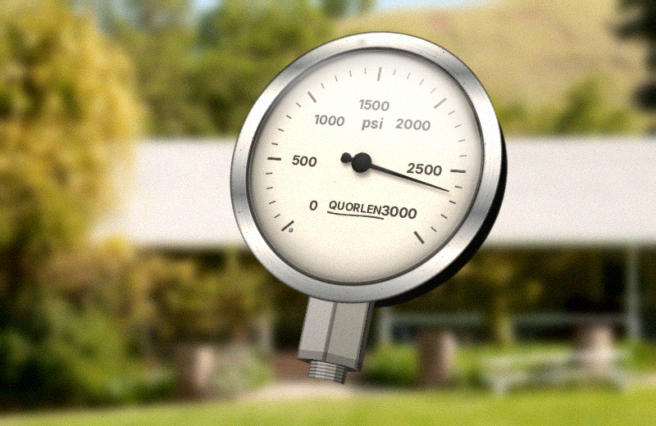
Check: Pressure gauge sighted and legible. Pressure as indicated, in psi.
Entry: 2650 psi
